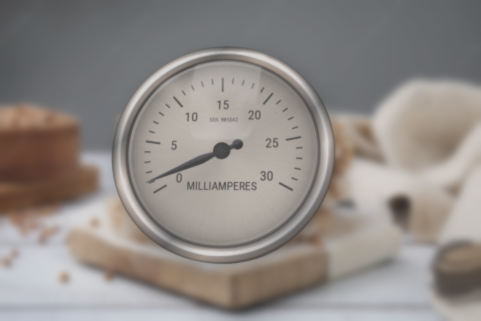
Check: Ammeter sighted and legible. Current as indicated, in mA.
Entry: 1 mA
